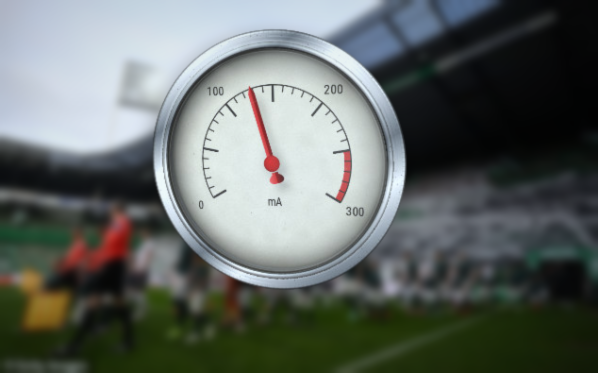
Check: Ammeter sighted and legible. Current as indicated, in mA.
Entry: 130 mA
